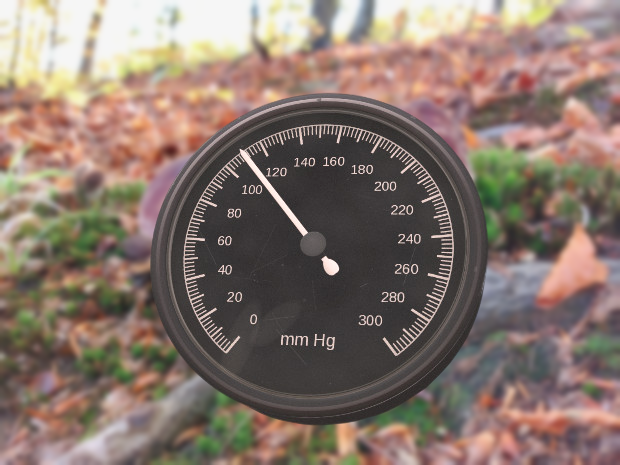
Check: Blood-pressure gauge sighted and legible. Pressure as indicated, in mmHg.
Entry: 110 mmHg
